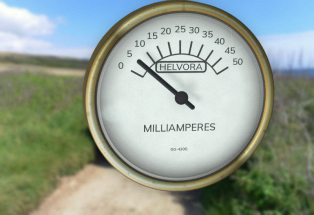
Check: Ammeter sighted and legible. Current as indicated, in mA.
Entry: 5 mA
